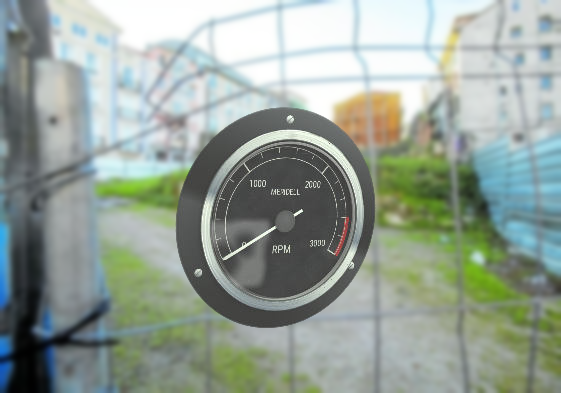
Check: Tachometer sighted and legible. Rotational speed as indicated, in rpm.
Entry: 0 rpm
